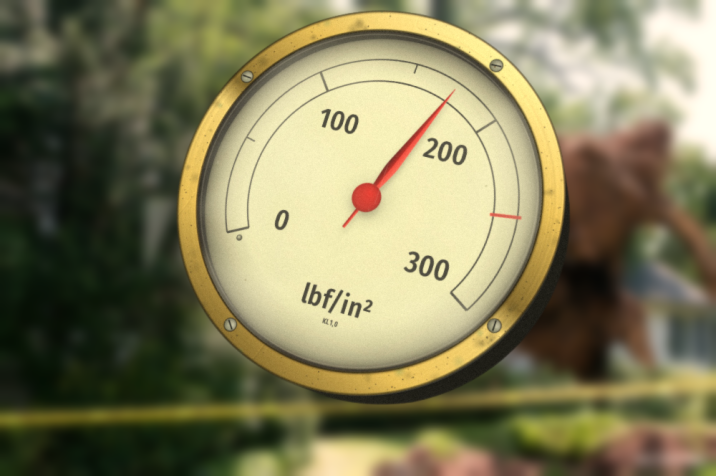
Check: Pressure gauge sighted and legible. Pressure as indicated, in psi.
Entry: 175 psi
